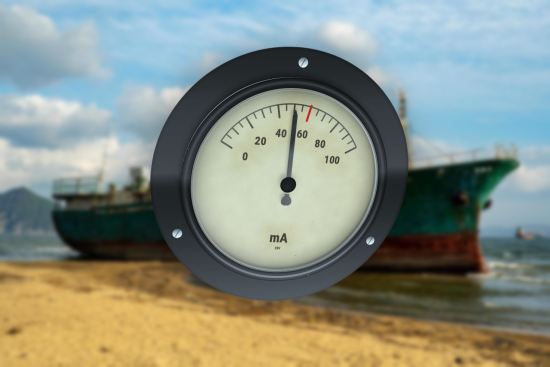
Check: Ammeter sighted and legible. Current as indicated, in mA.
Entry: 50 mA
